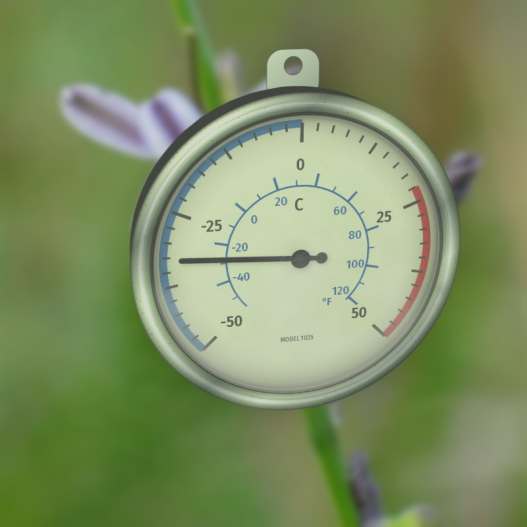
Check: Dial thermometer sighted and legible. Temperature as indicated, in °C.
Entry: -32.5 °C
